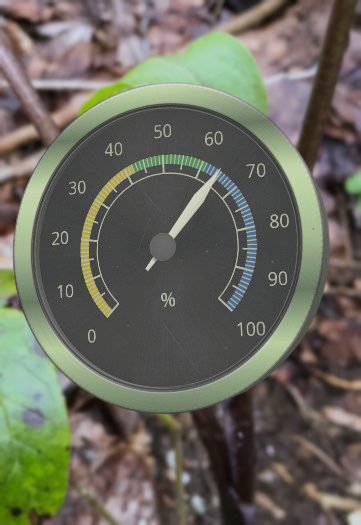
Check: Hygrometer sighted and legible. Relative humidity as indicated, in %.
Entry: 65 %
